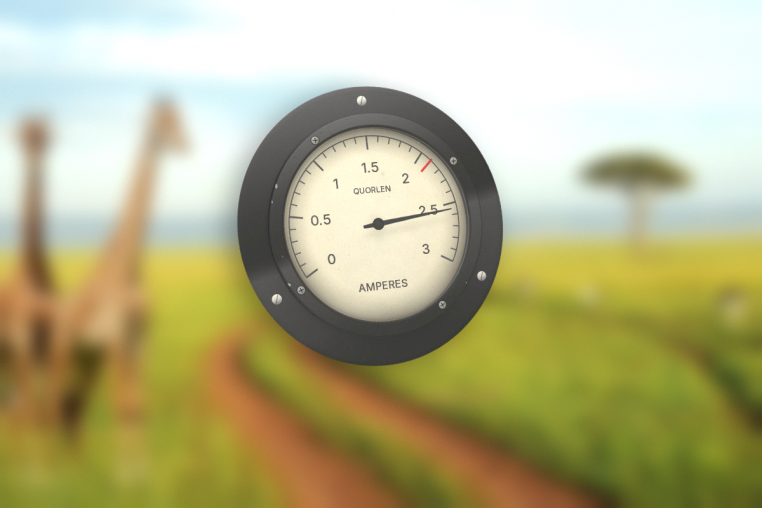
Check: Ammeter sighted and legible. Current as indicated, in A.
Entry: 2.55 A
